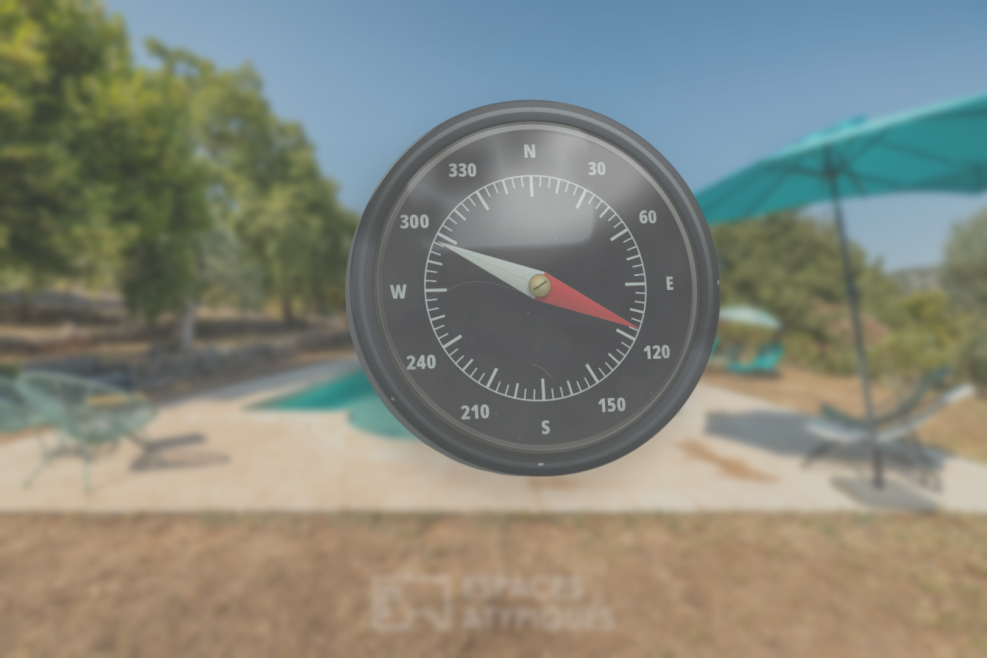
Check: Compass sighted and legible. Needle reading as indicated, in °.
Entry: 115 °
